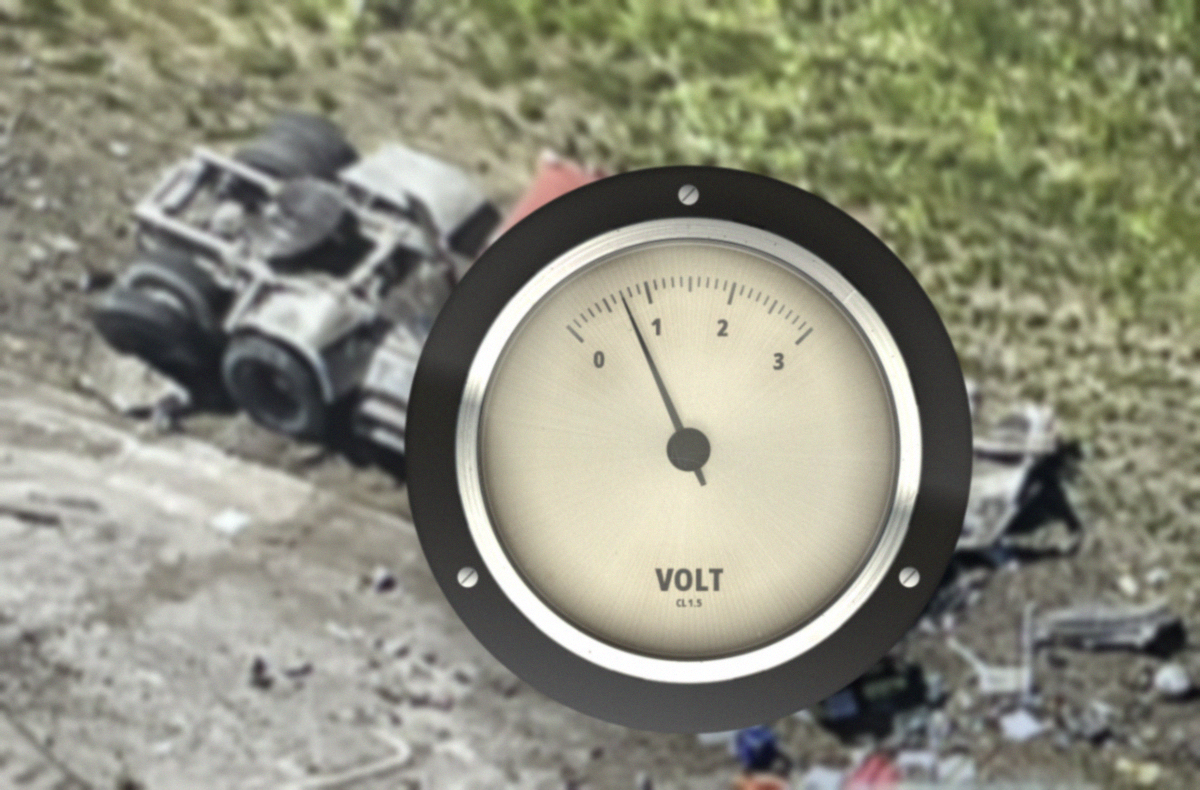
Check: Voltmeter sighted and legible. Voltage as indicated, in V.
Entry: 0.7 V
